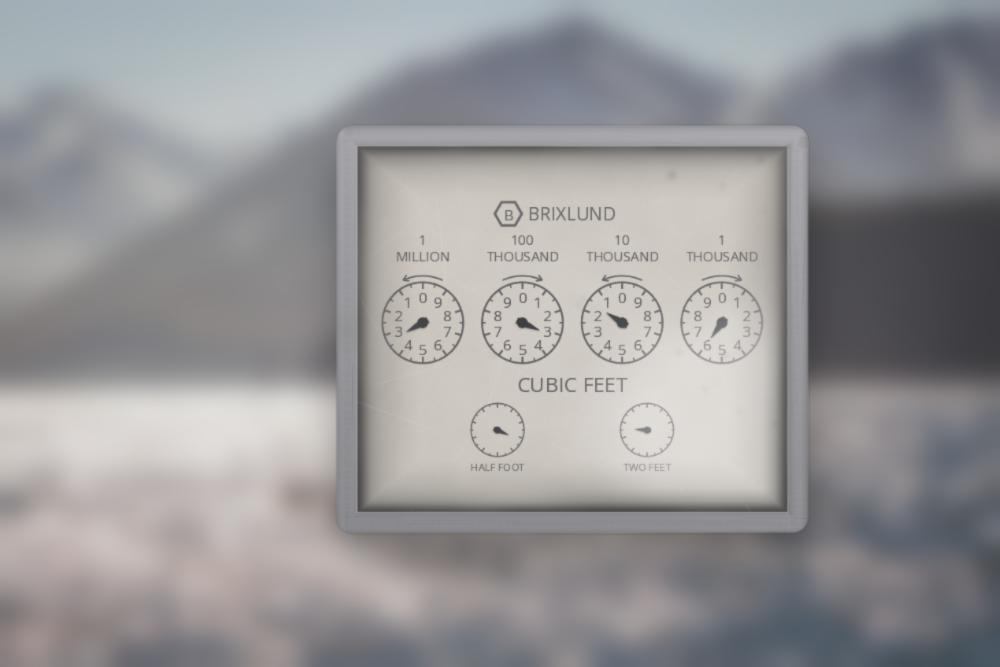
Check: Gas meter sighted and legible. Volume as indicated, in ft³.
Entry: 331600 ft³
